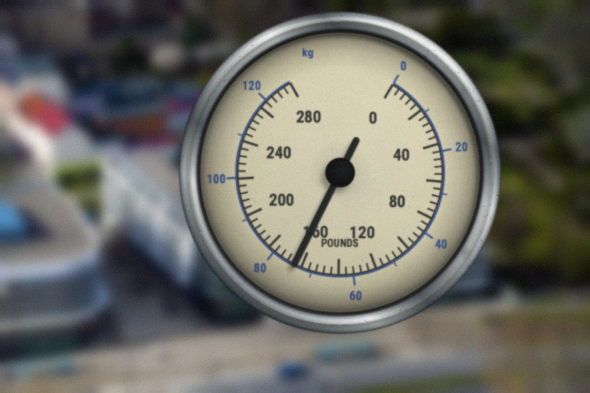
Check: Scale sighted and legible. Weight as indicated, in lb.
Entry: 164 lb
